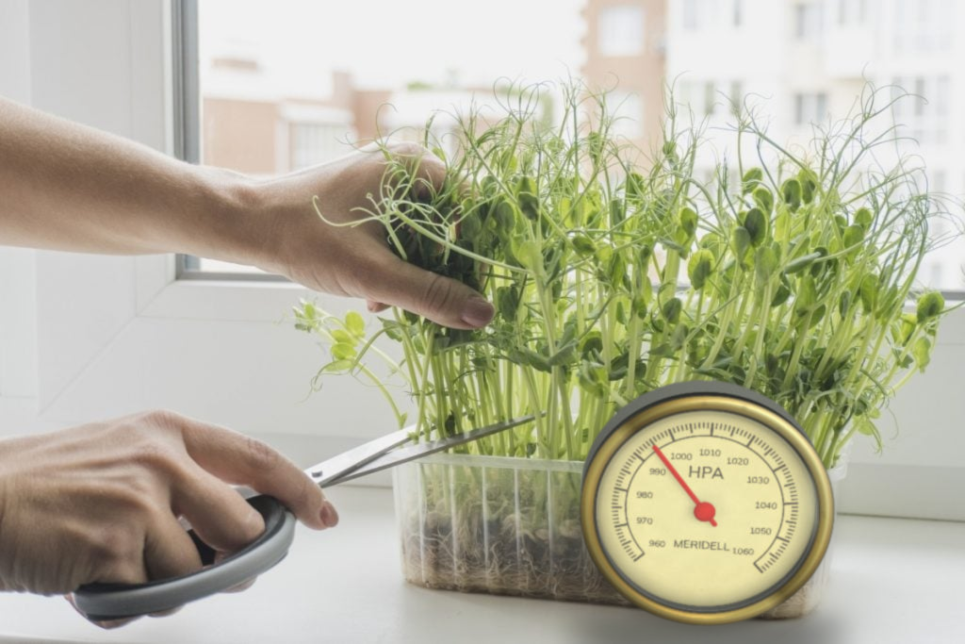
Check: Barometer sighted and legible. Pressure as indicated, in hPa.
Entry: 995 hPa
